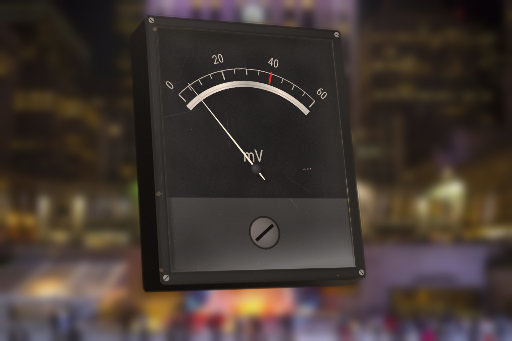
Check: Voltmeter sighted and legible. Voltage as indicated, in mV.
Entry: 5 mV
